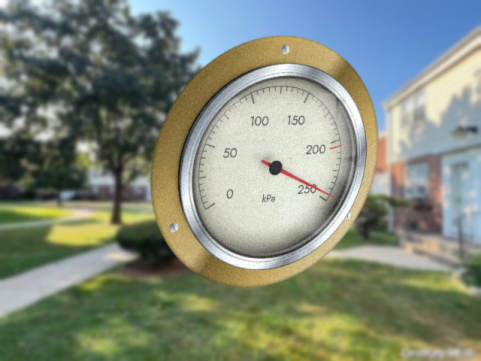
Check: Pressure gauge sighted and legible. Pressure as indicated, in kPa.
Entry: 245 kPa
